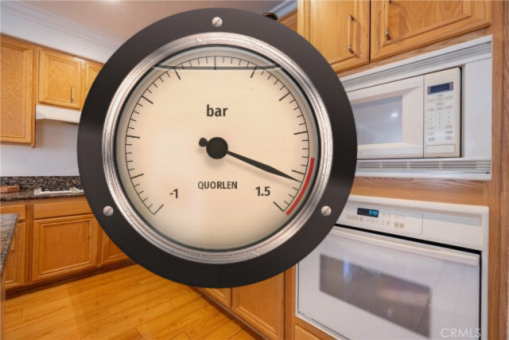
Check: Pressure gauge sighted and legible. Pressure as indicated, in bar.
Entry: 1.3 bar
